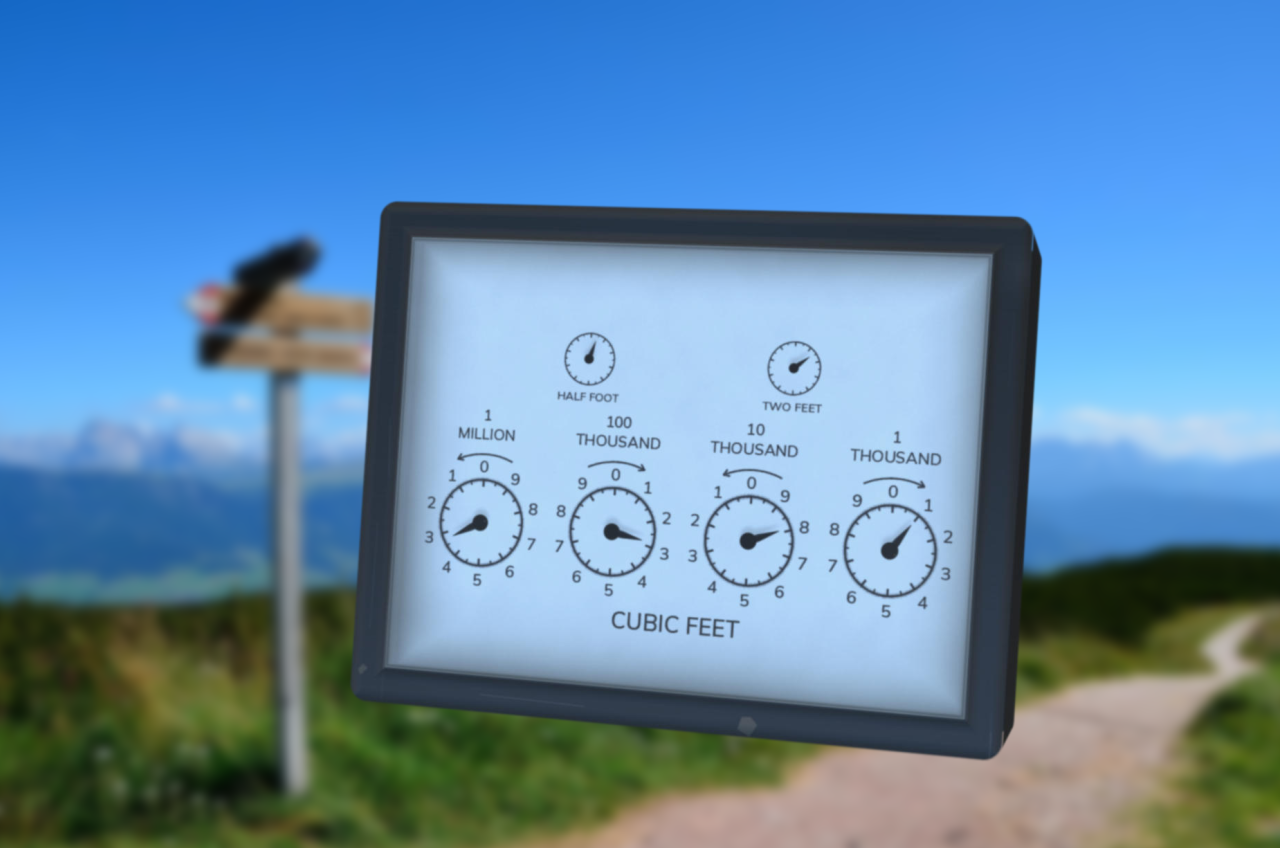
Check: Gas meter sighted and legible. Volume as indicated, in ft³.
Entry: 328100 ft³
